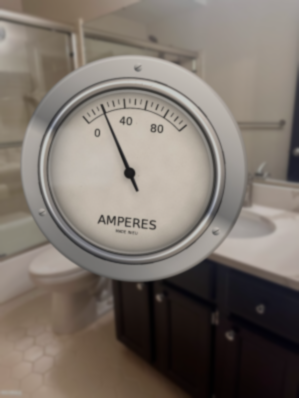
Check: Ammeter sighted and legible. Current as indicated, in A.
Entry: 20 A
